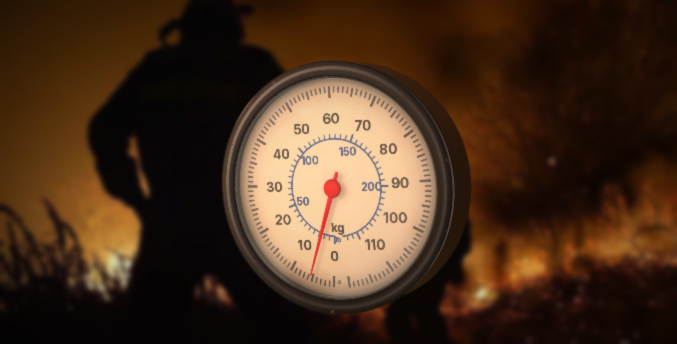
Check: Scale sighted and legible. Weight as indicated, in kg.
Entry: 5 kg
